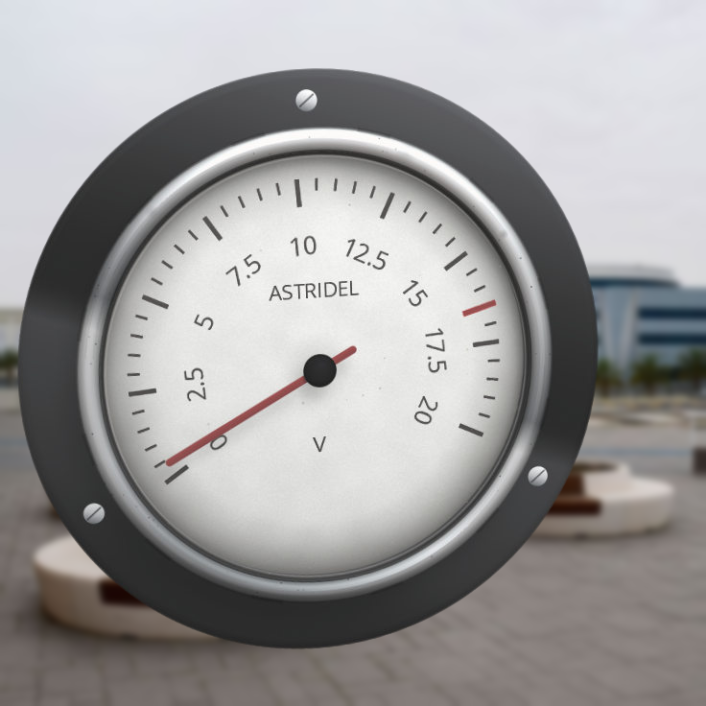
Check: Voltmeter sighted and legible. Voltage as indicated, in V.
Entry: 0.5 V
